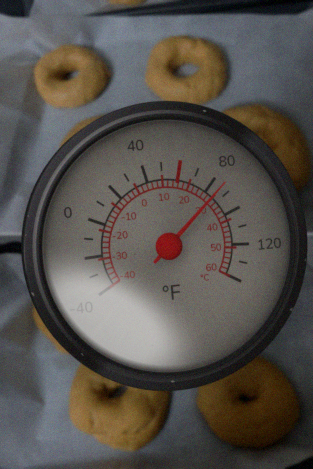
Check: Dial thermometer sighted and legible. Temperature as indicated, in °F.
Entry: 85 °F
